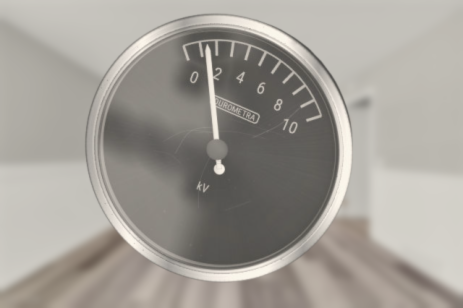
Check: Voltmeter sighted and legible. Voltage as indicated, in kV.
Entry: 1.5 kV
